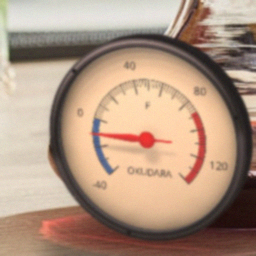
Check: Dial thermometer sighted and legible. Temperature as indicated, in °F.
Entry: -10 °F
